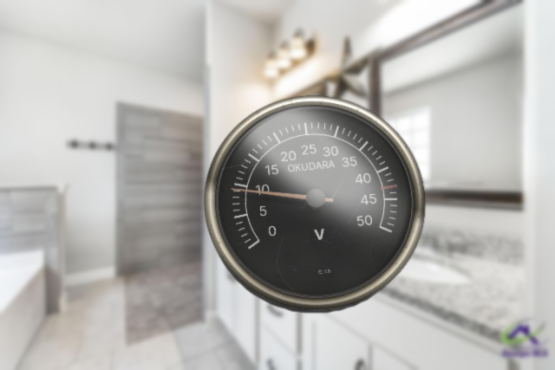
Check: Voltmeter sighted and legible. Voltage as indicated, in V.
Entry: 9 V
